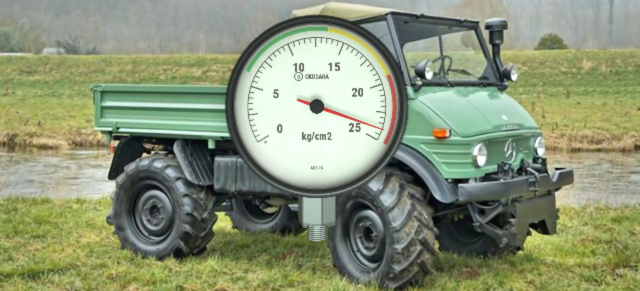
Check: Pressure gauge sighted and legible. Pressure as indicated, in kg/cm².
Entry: 24 kg/cm²
